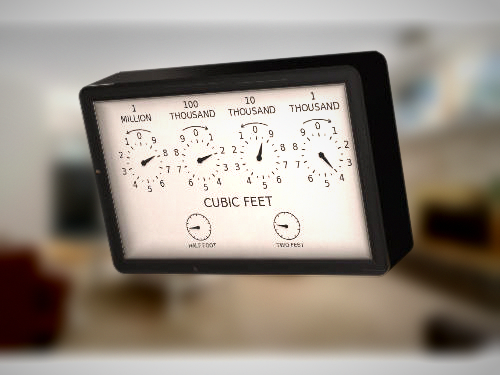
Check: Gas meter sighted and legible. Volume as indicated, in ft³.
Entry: 819400 ft³
